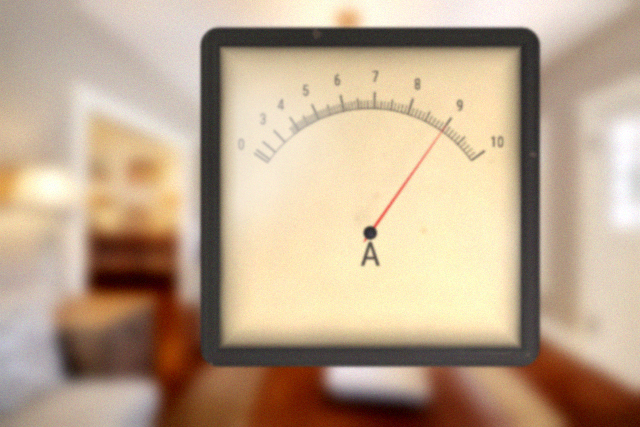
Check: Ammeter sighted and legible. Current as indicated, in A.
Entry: 9 A
